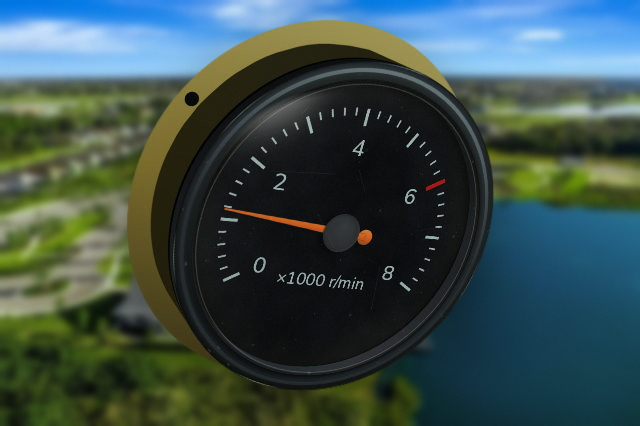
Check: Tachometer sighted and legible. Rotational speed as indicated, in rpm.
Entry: 1200 rpm
